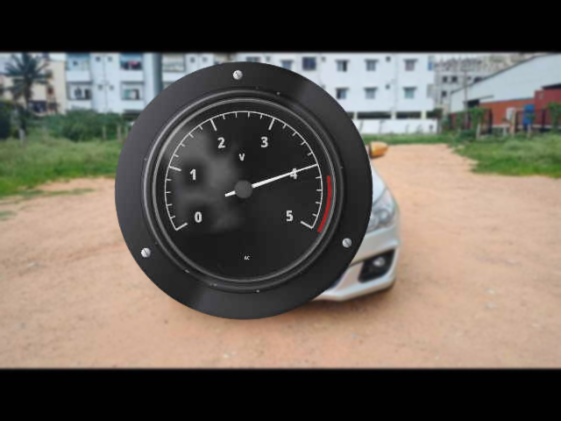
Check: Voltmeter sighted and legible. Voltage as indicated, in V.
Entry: 4 V
